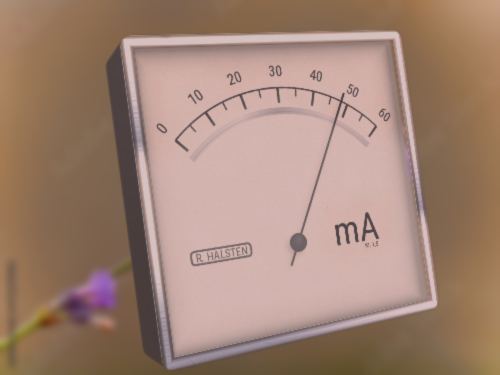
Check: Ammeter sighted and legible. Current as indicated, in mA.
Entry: 47.5 mA
